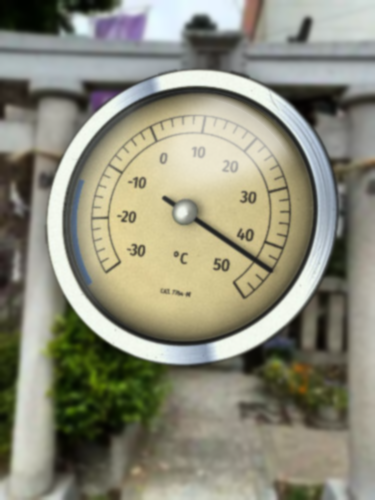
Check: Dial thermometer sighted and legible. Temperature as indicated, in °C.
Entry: 44 °C
